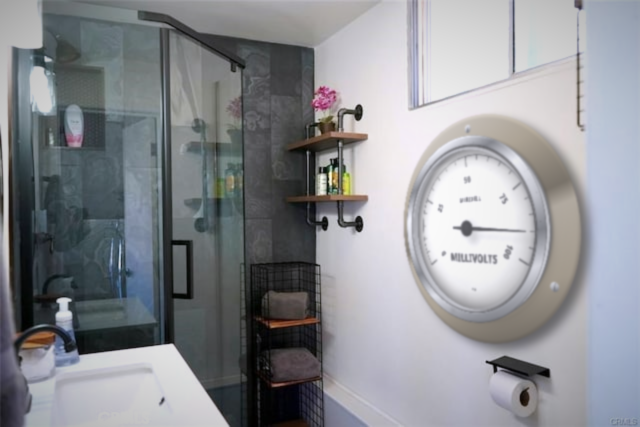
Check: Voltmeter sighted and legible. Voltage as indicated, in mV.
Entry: 90 mV
